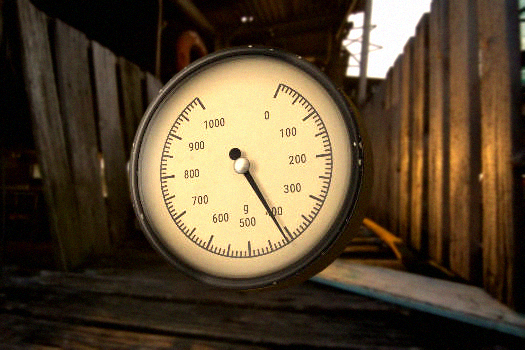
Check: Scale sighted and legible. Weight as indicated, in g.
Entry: 410 g
